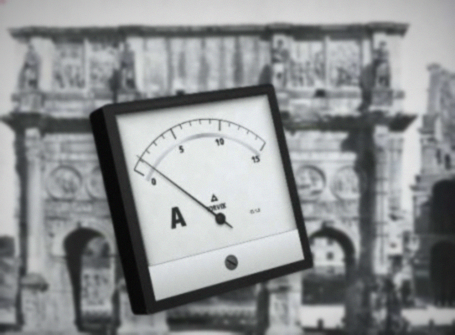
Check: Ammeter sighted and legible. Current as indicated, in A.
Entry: 1 A
